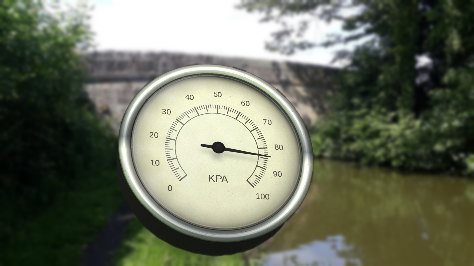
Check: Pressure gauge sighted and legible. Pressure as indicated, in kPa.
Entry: 85 kPa
